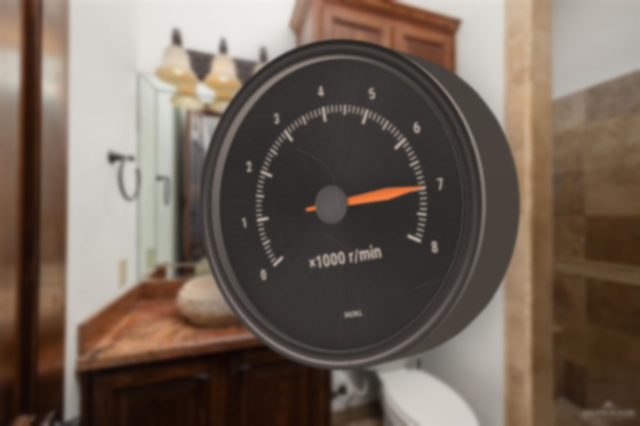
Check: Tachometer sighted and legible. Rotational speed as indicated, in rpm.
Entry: 7000 rpm
